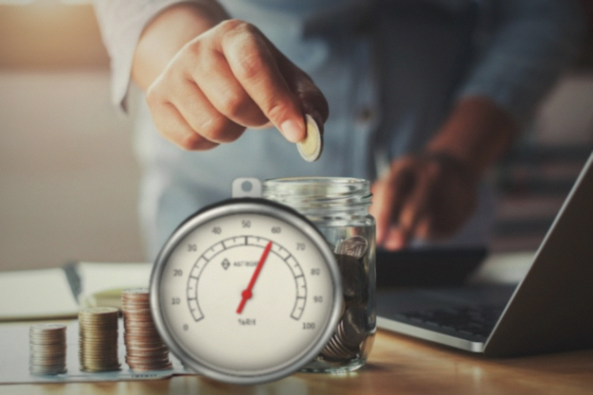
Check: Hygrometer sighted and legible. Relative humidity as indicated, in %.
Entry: 60 %
